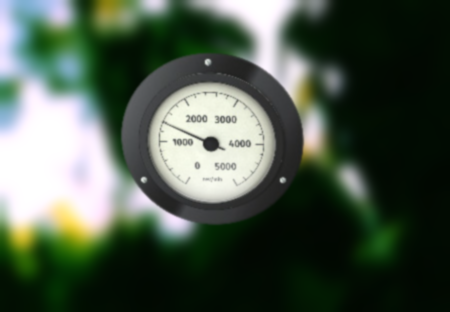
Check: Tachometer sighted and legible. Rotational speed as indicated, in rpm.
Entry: 1400 rpm
